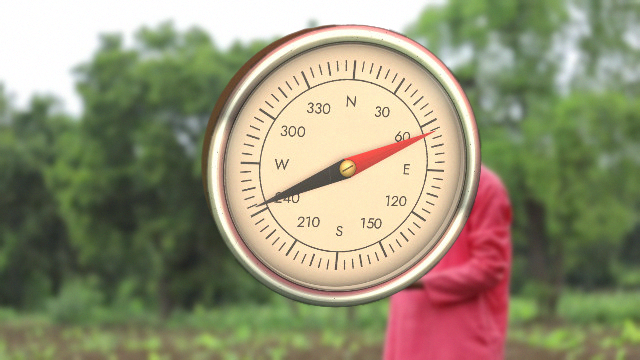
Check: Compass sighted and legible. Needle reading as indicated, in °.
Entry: 65 °
